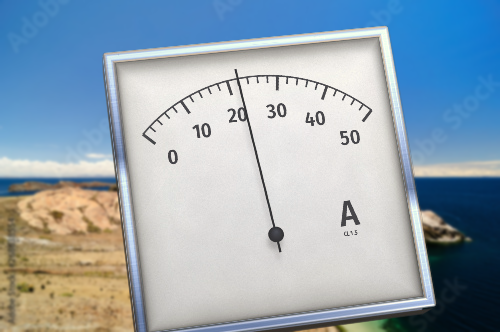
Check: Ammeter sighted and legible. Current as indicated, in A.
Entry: 22 A
